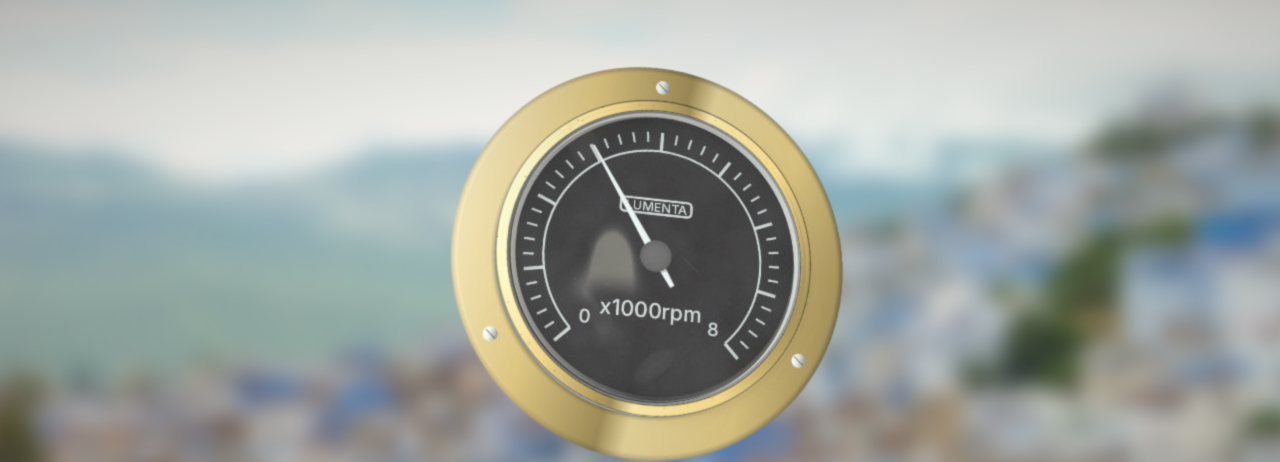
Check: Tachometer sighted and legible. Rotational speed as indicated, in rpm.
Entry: 3000 rpm
